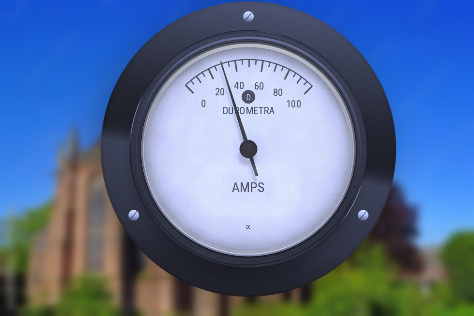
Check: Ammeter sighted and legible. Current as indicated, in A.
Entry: 30 A
